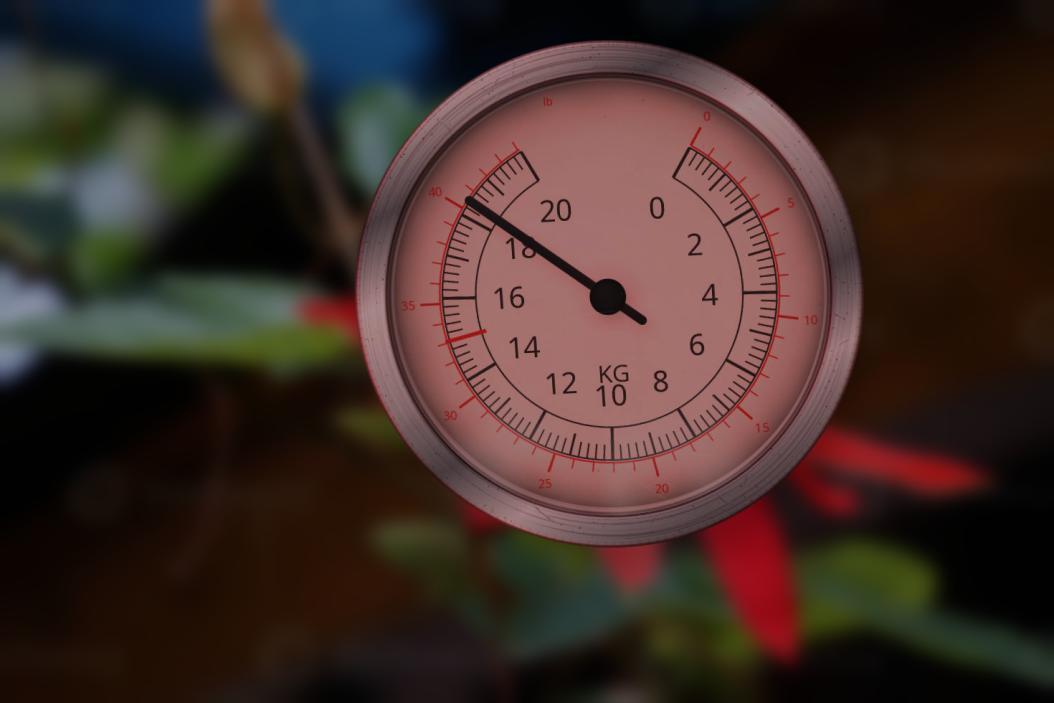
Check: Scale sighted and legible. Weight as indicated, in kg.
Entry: 18.4 kg
